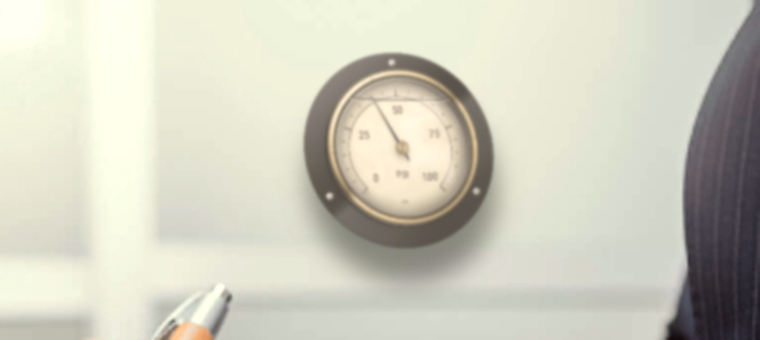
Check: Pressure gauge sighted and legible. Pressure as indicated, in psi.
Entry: 40 psi
